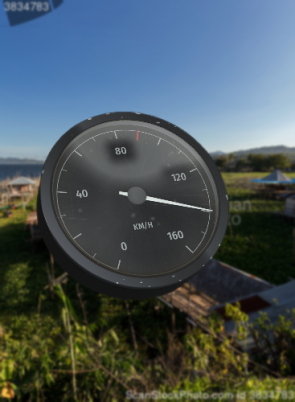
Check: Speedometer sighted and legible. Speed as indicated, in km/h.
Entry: 140 km/h
